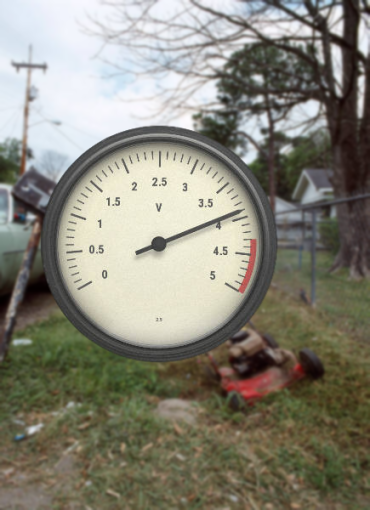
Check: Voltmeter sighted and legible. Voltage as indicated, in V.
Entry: 3.9 V
